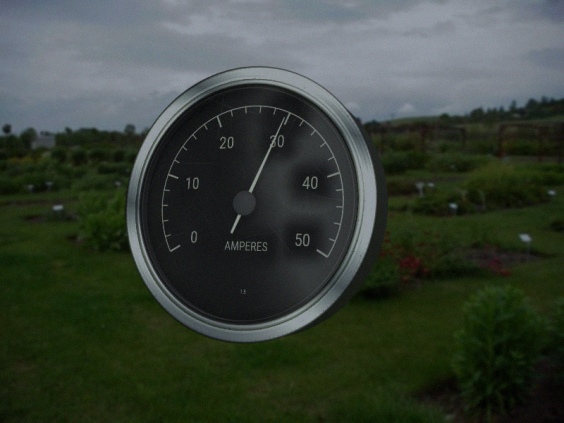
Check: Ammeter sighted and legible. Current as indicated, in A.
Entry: 30 A
